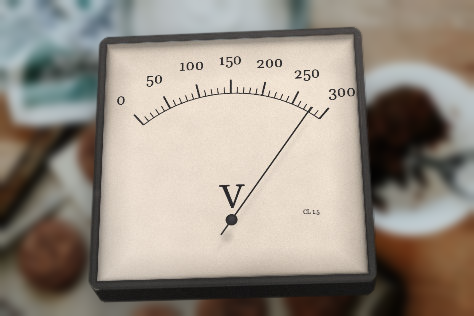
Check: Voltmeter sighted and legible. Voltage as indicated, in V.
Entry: 280 V
